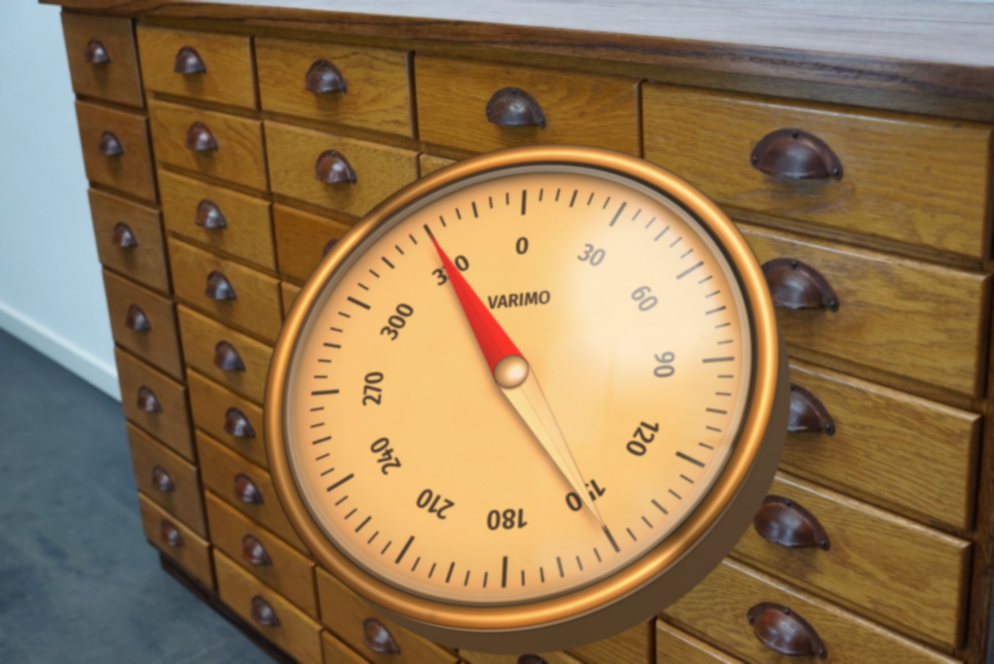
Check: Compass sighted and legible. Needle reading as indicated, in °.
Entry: 330 °
